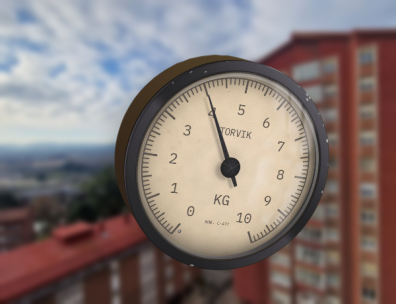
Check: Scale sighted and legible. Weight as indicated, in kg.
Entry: 4 kg
